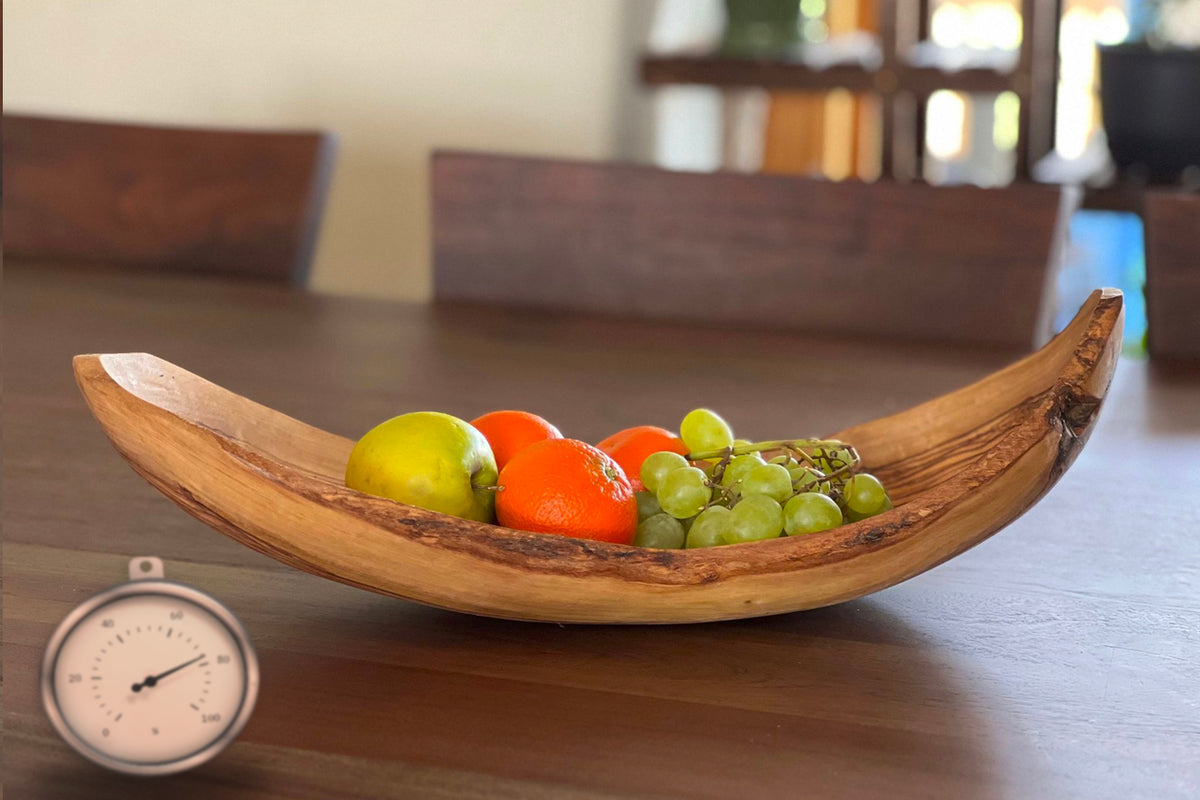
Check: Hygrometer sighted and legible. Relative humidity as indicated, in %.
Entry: 76 %
